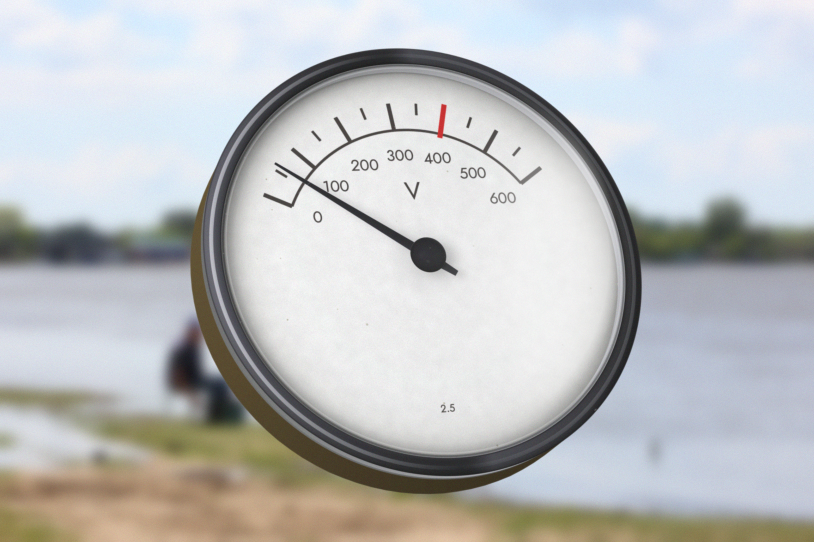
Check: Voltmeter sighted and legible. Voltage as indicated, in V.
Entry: 50 V
